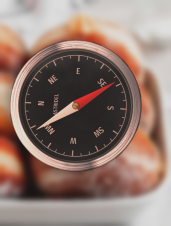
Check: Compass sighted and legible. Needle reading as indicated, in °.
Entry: 145 °
